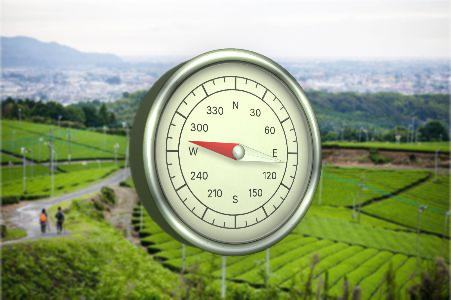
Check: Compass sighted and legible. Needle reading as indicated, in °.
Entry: 280 °
